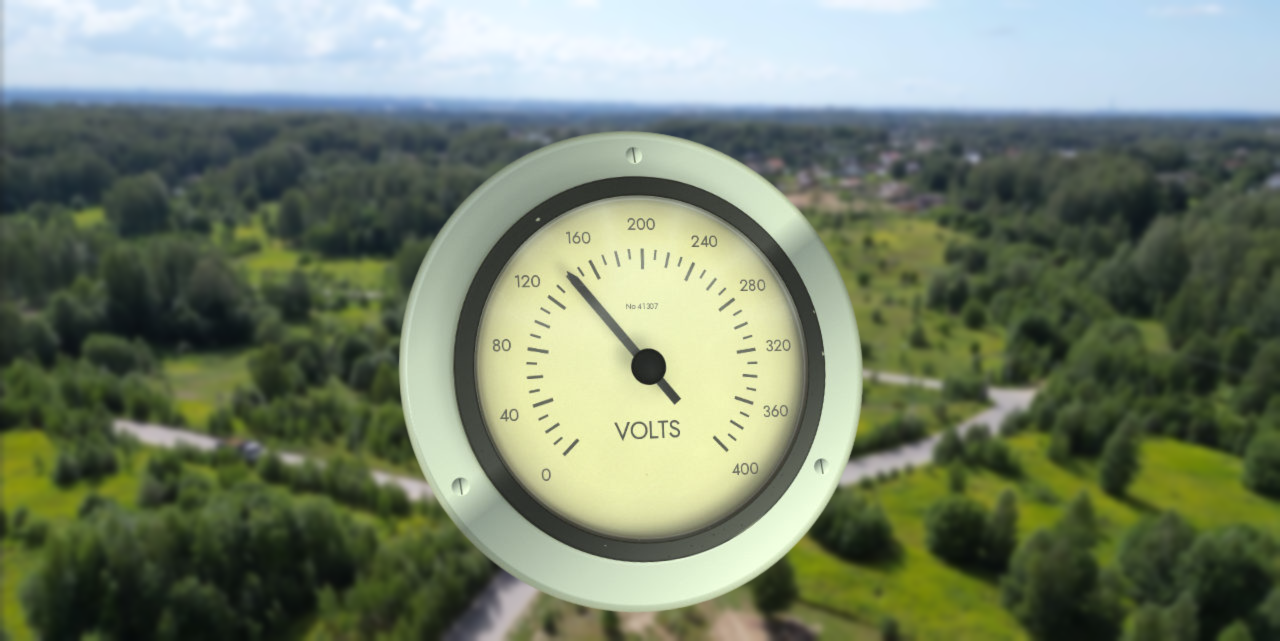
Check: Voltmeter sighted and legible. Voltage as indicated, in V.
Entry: 140 V
